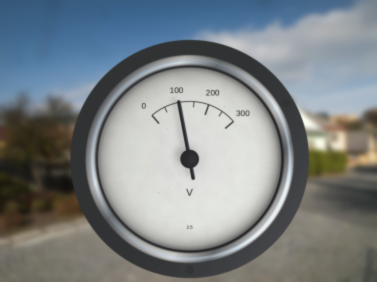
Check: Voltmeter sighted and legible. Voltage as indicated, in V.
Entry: 100 V
